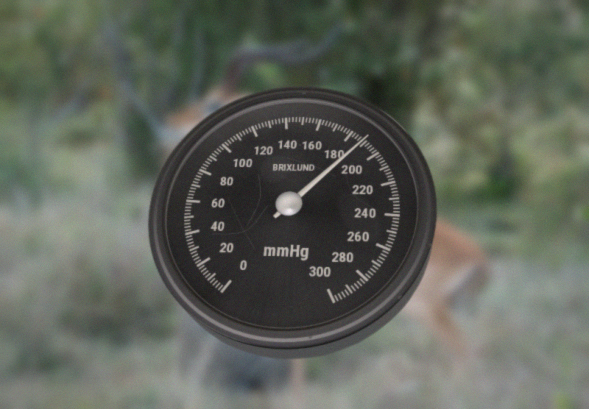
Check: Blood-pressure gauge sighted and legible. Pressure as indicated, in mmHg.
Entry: 190 mmHg
